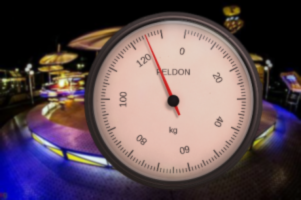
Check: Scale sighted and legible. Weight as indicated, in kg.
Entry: 125 kg
